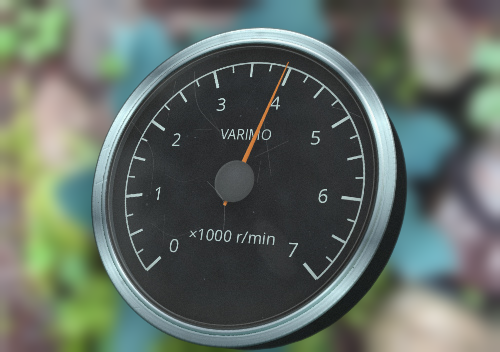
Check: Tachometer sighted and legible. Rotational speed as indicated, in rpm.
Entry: 4000 rpm
